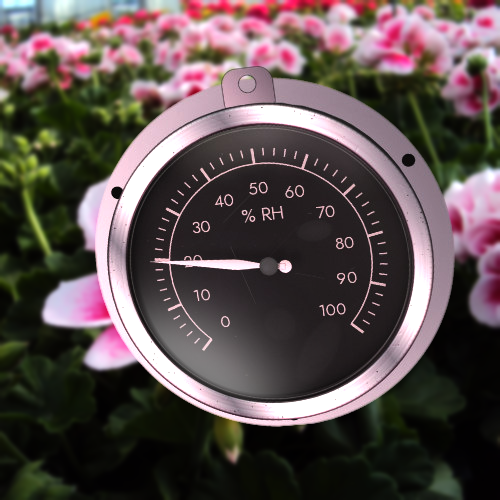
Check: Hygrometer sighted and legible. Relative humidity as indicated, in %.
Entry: 20 %
